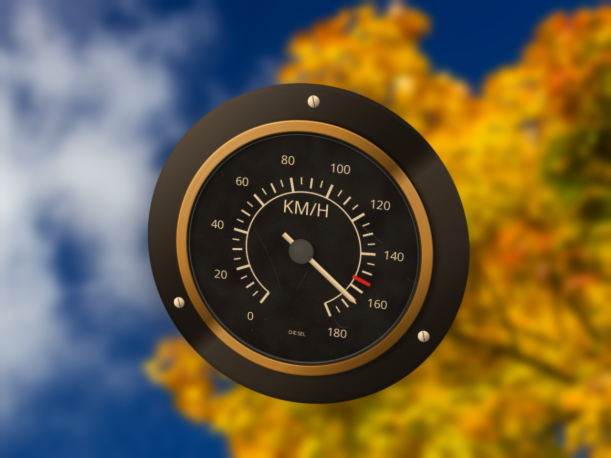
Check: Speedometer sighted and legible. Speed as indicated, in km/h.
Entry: 165 km/h
